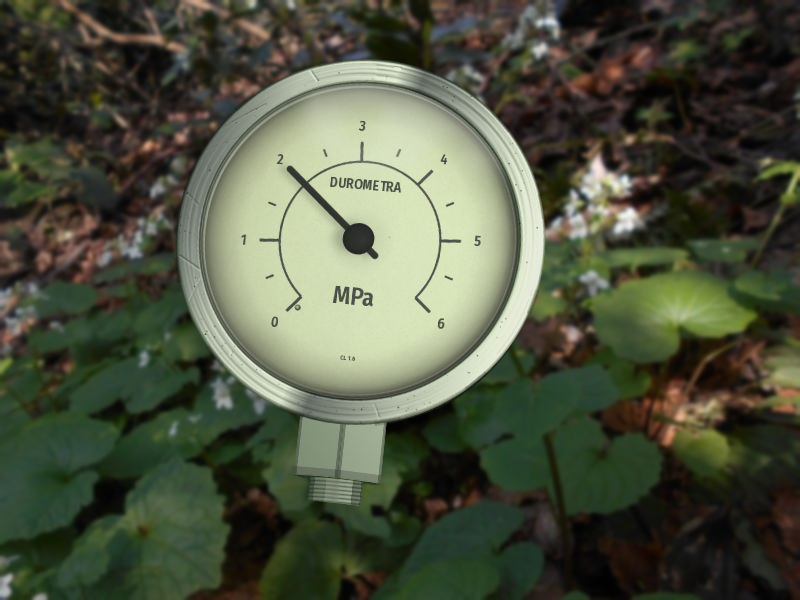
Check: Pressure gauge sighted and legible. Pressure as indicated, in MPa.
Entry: 2 MPa
